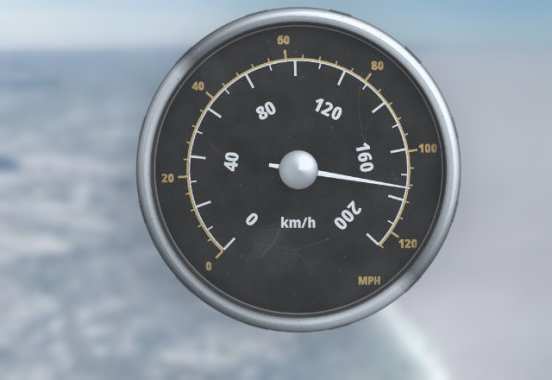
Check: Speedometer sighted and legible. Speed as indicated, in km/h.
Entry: 175 km/h
